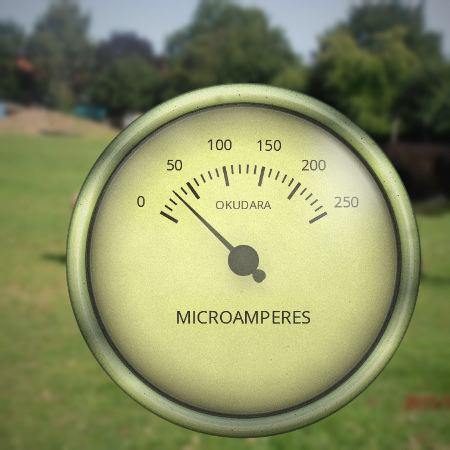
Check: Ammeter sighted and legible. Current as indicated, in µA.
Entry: 30 µA
